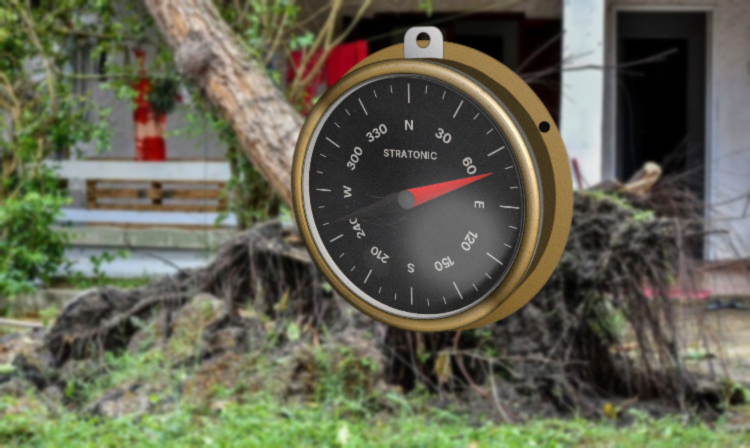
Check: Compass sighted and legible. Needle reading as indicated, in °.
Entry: 70 °
